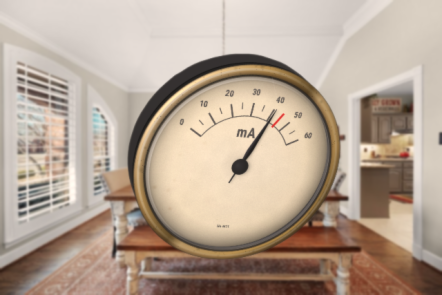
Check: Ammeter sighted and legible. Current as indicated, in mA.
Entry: 40 mA
